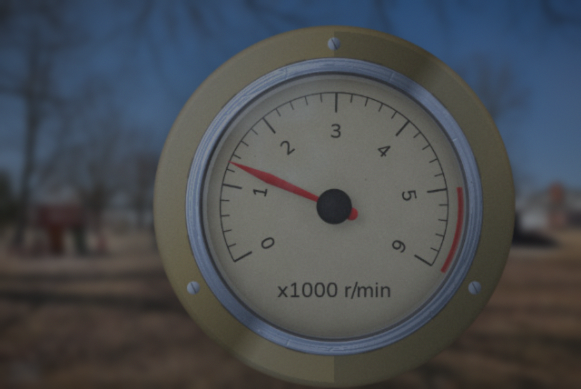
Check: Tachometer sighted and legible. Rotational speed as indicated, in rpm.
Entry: 1300 rpm
